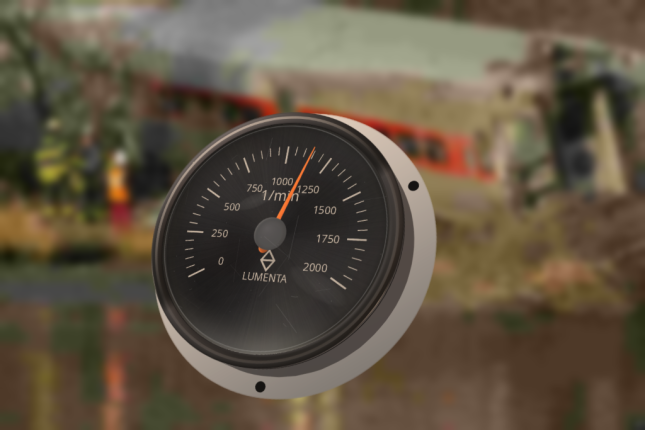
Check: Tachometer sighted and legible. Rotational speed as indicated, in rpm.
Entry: 1150 rpm
